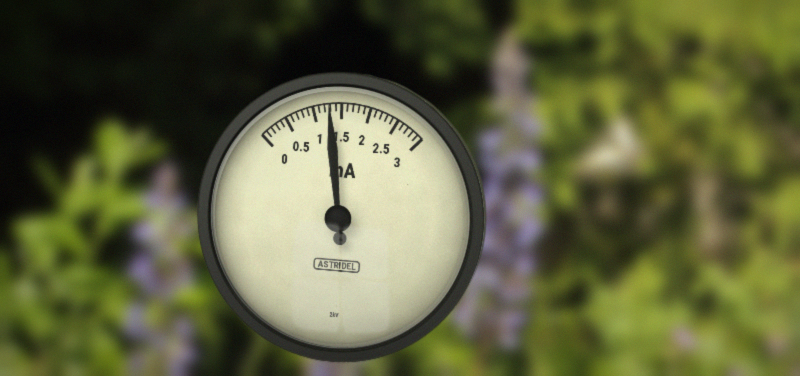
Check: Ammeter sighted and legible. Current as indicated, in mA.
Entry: 1.3 mA
